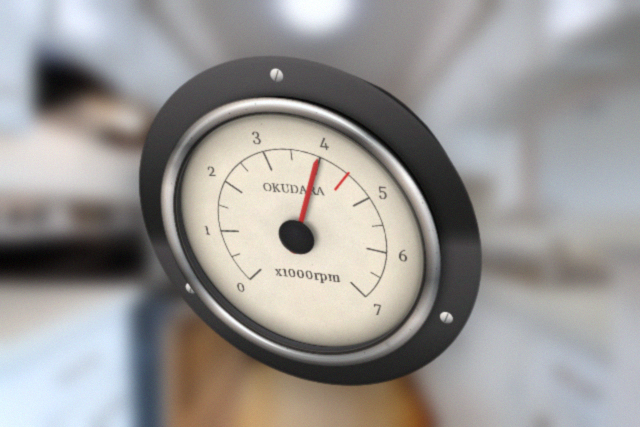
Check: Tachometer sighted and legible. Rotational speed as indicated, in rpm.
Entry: 4000 rpm
